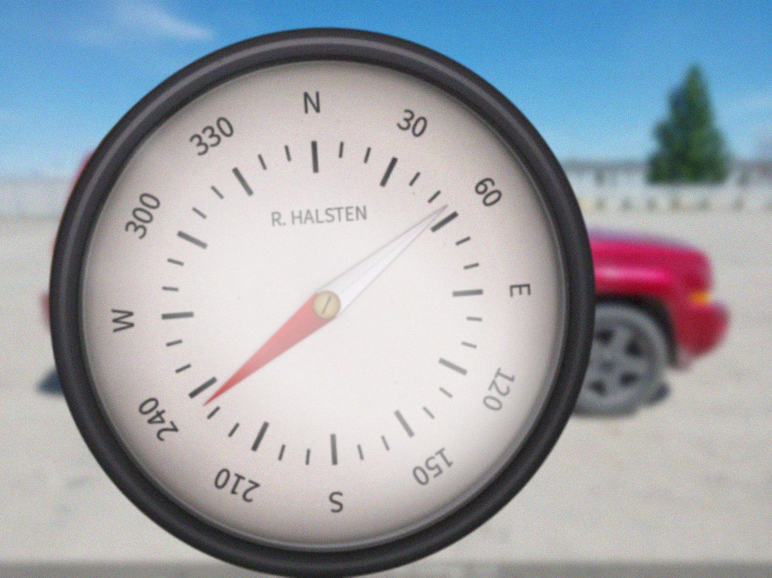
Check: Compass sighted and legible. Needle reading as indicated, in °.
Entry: 235 °
